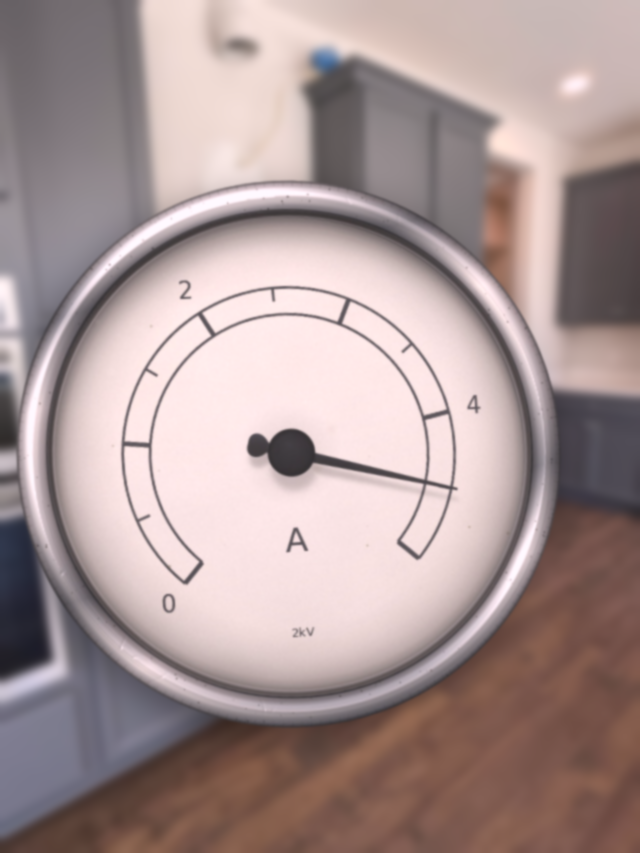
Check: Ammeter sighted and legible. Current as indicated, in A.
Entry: 4.5 A
